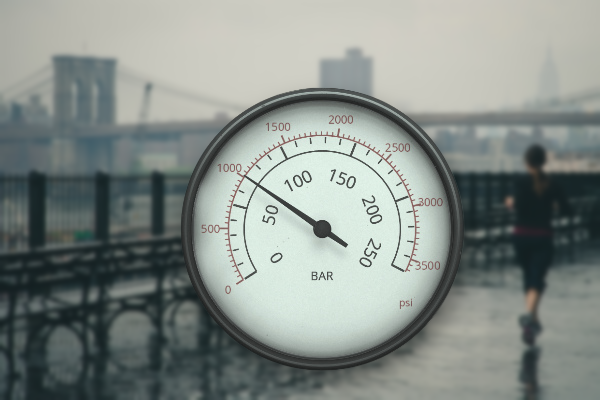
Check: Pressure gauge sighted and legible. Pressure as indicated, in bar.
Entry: 70 bar
